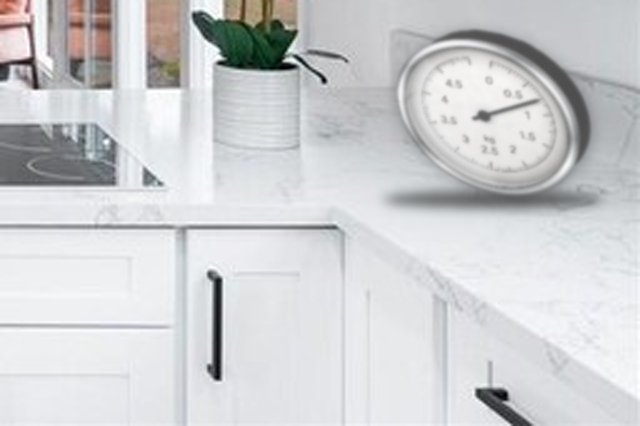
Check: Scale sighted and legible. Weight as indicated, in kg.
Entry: 0.75 kg
